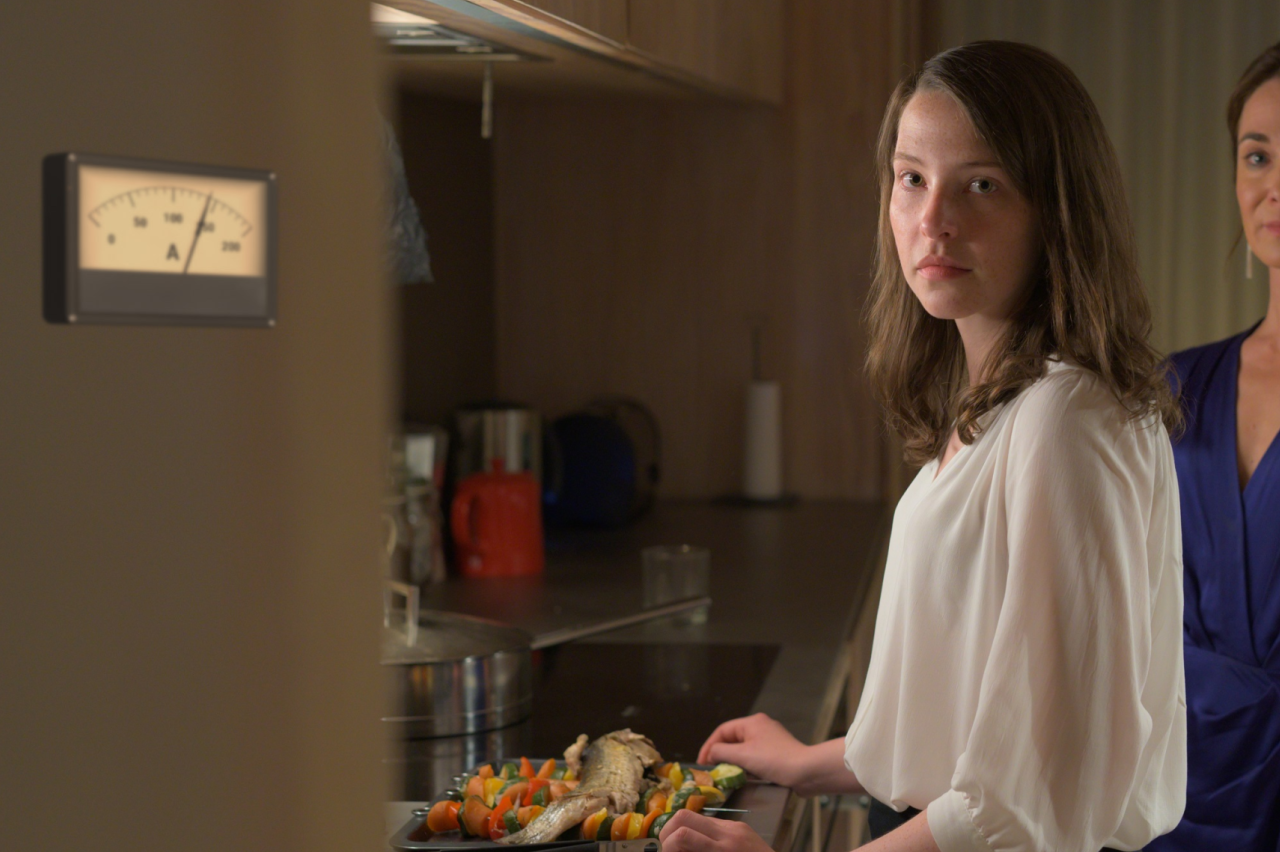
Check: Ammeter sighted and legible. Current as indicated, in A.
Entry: 140 A
